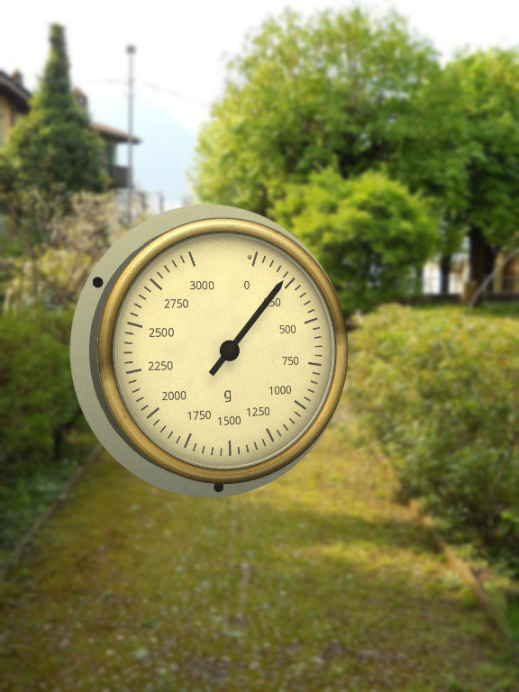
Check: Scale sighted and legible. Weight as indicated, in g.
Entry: 200 g
